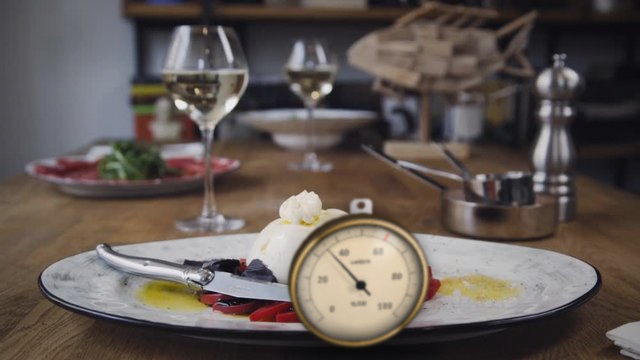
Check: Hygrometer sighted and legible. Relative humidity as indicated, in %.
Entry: 35 %
